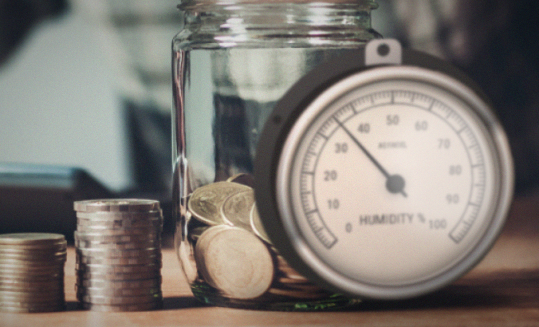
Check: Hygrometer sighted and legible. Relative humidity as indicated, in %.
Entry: 35 %
